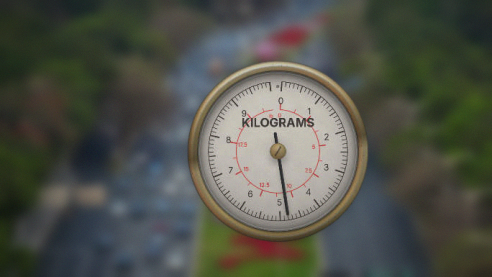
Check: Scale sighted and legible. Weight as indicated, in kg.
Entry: 4.8 kg
